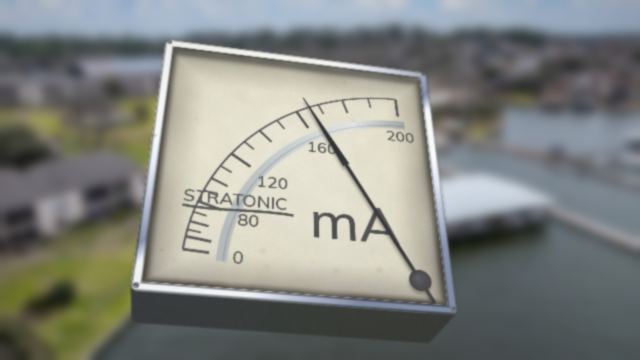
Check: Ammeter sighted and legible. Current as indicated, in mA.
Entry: 165 mA
